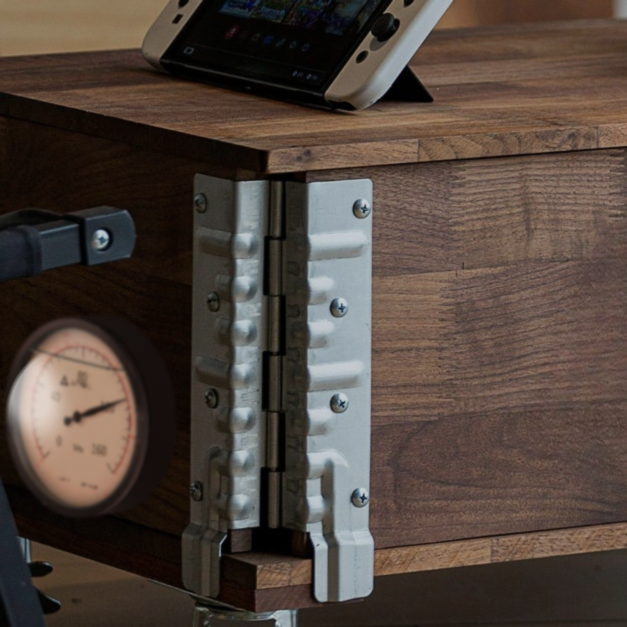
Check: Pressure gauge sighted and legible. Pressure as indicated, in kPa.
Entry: 120 kPa
